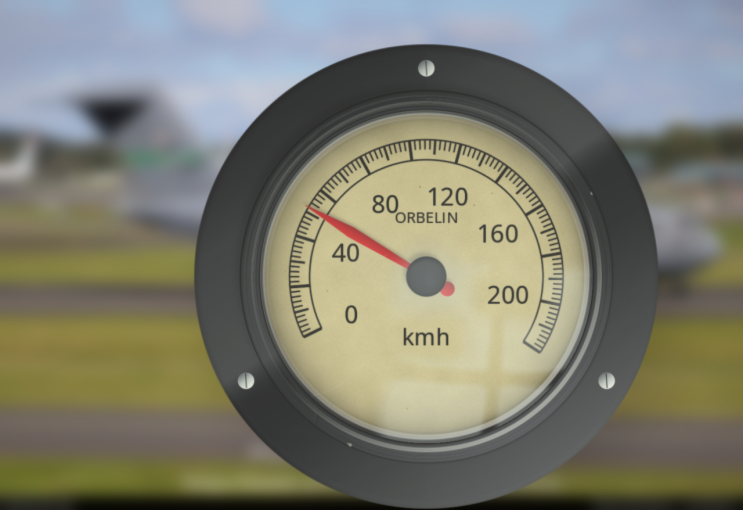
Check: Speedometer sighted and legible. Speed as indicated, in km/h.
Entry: 52 km/h
